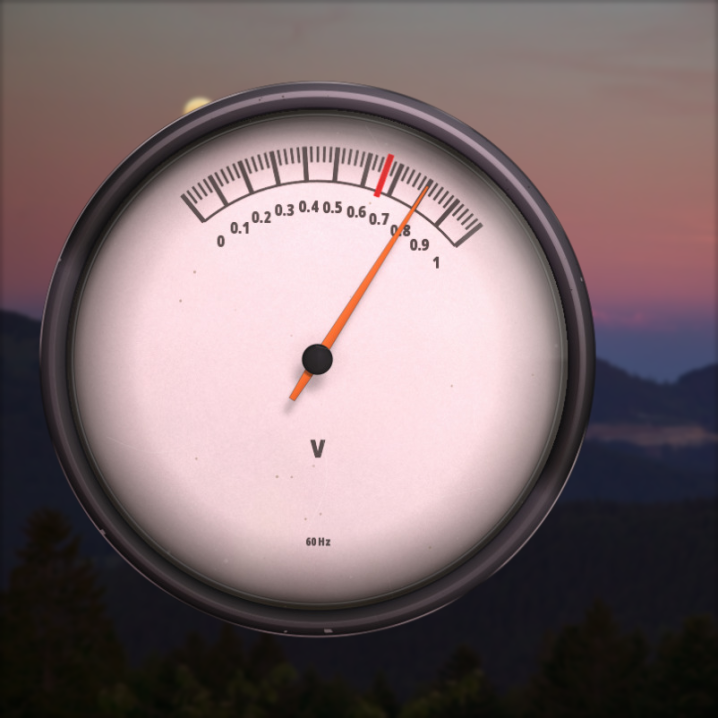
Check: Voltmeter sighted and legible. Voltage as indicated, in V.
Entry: 0.8 V
